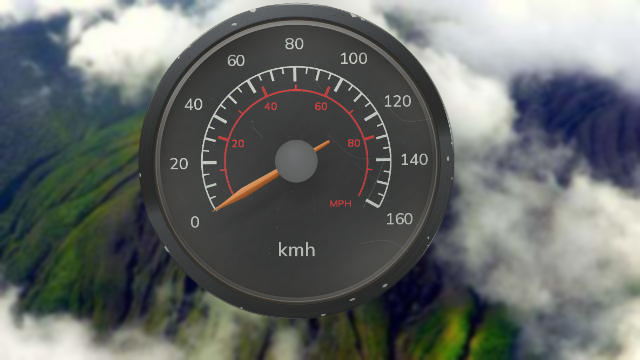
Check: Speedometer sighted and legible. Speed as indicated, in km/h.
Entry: 0 km/h
